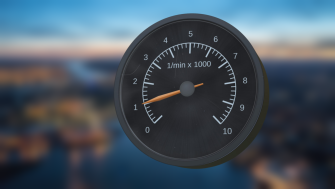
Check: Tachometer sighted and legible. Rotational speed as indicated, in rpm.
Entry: 1000 rpm
